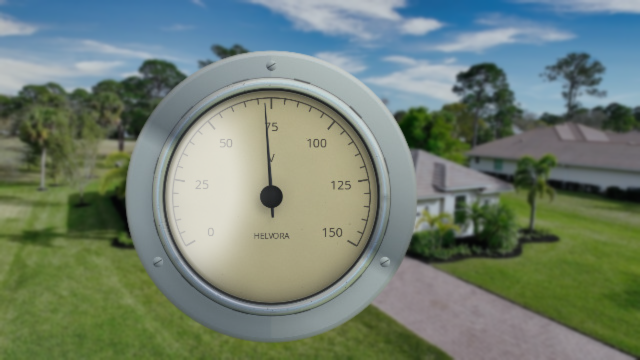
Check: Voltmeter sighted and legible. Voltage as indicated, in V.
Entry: 72.5 V
